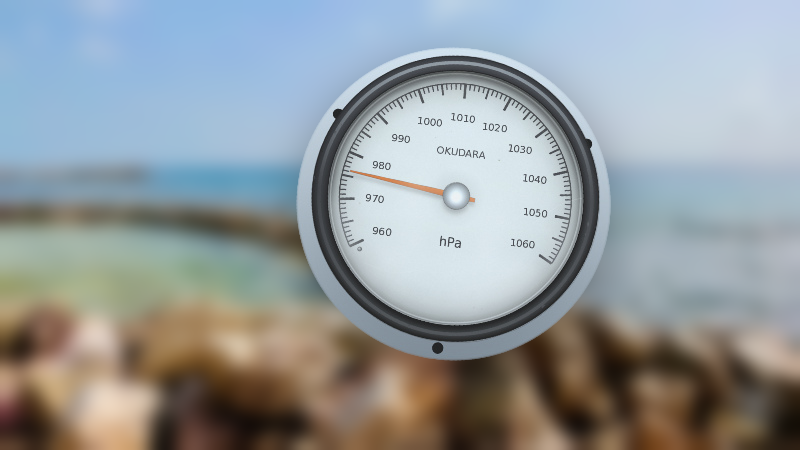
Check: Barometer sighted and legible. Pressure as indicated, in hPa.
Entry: 976 hPa
